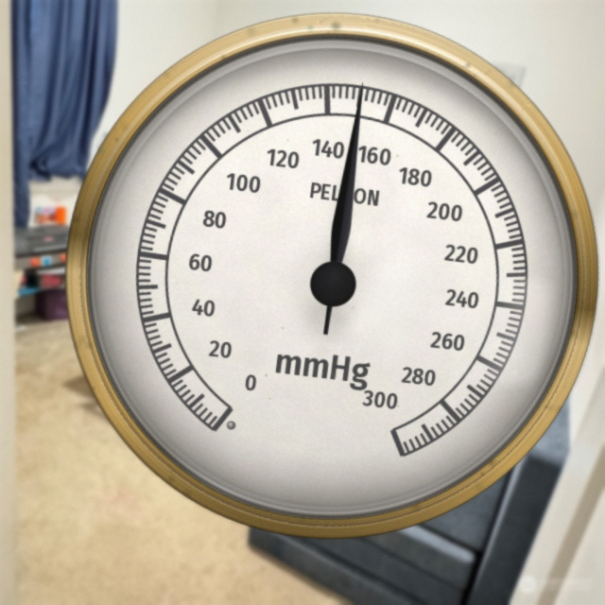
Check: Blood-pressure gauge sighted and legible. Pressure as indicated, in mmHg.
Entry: 150 mmHg
